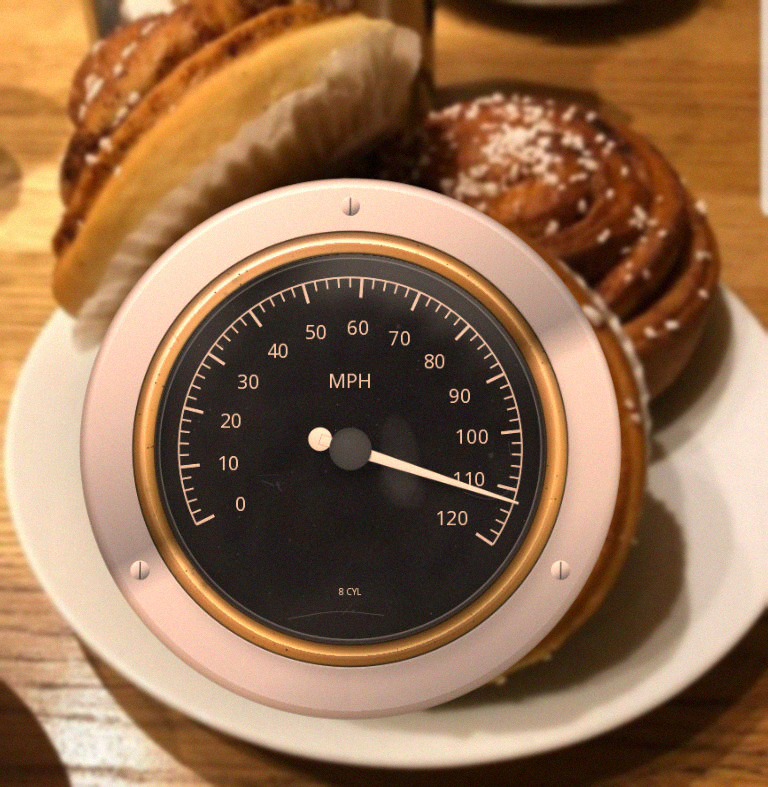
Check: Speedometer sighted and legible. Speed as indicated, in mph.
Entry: 112 mph
